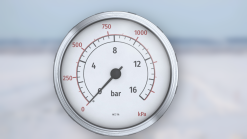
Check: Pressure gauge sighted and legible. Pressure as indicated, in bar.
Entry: 0 bar
